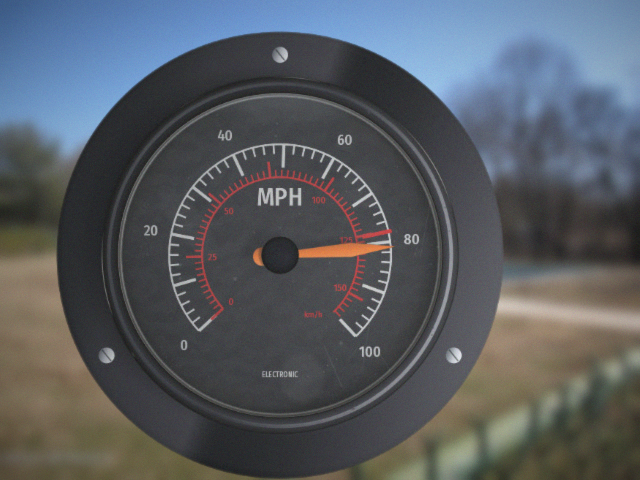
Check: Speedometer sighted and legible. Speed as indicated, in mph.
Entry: 81 mph
